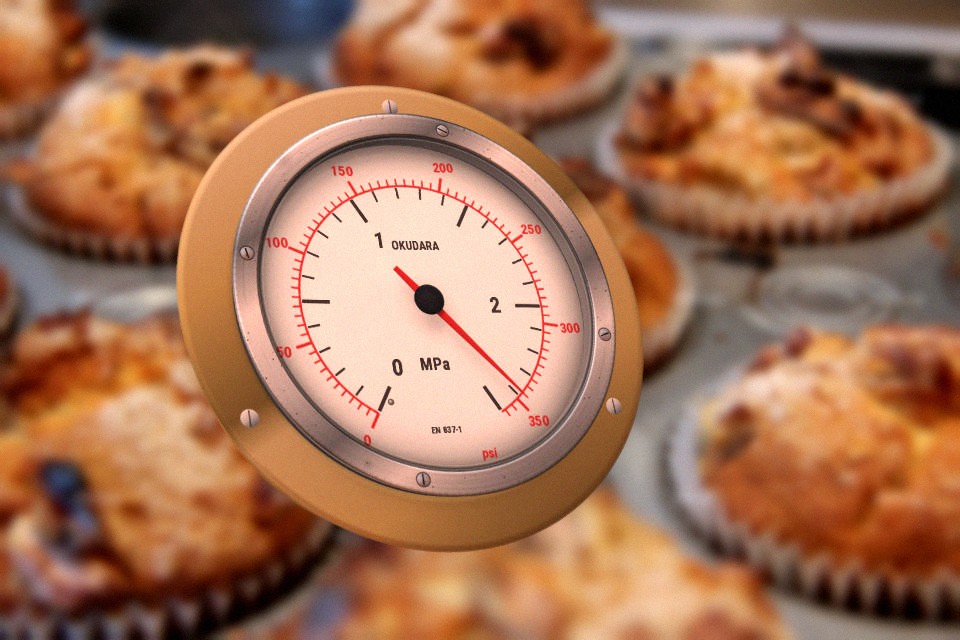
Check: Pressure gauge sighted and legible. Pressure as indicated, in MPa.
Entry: 2.4 MPa
